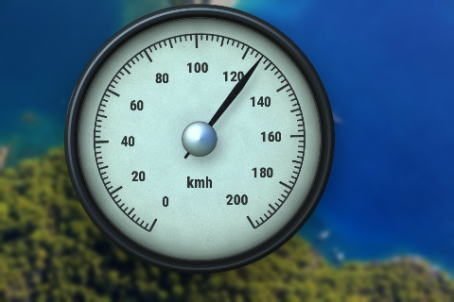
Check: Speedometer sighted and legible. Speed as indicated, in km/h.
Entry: 126 km/h
